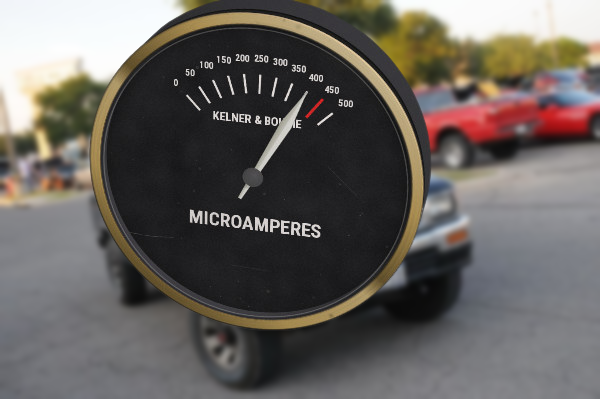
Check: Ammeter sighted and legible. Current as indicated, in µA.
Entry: 400 µA
